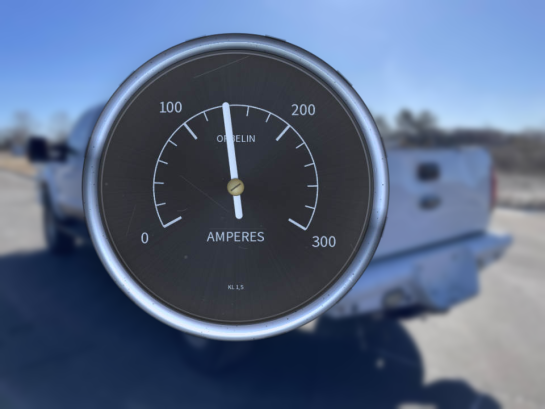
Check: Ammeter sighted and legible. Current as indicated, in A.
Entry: 140 A
